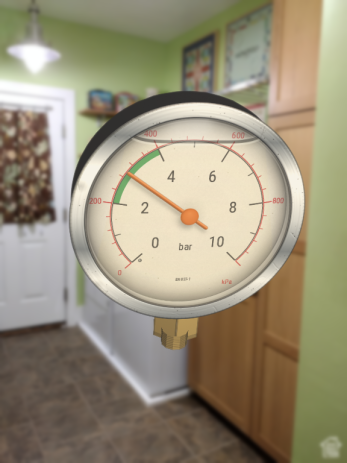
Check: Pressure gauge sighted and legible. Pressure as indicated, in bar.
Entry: 3 bar
